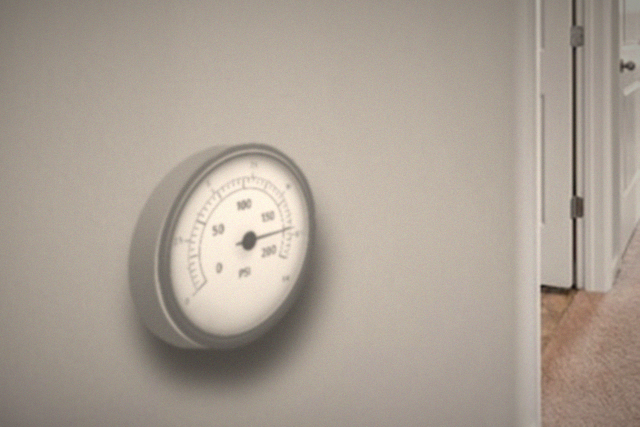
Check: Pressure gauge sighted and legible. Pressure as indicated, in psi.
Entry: 175 psi
